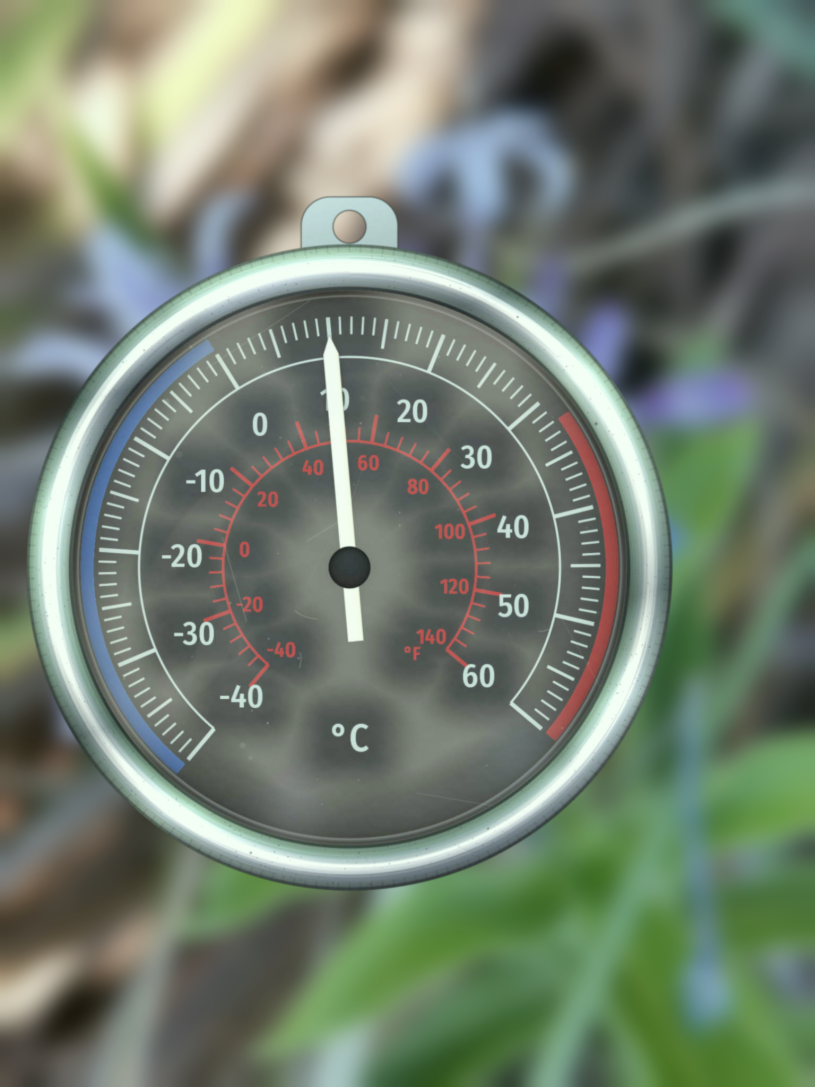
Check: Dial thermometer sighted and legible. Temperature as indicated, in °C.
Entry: 10 °C
